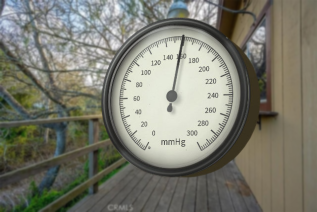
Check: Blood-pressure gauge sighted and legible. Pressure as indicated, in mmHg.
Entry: 160 mmHg
